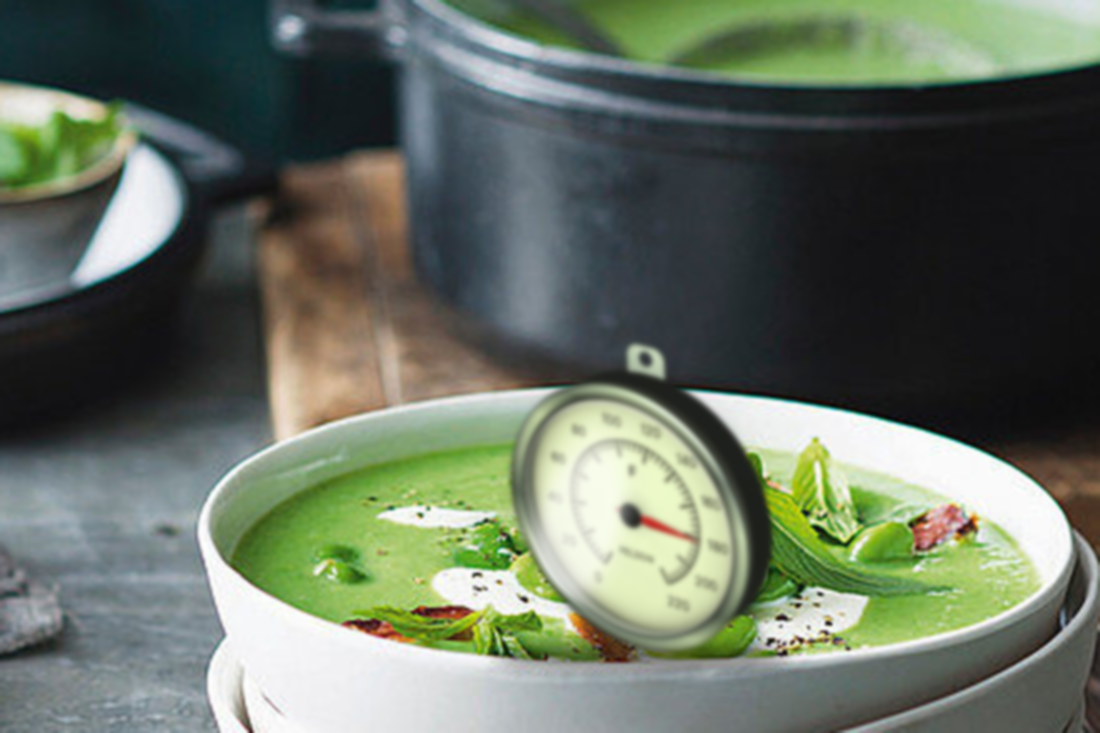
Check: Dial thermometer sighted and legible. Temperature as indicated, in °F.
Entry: 180 °F
